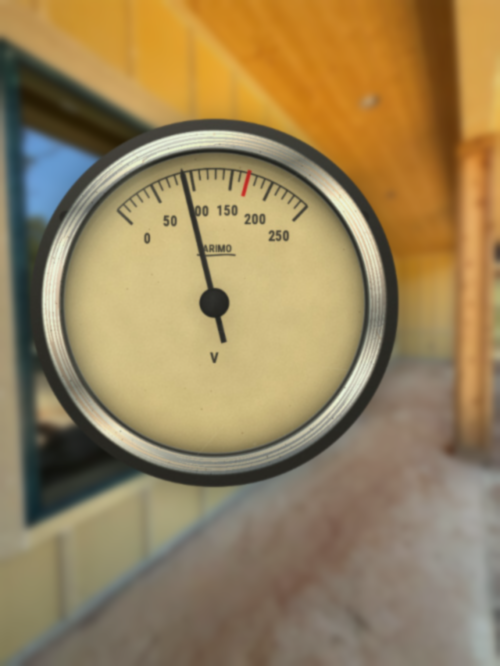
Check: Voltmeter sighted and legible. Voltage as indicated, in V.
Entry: 90 V
